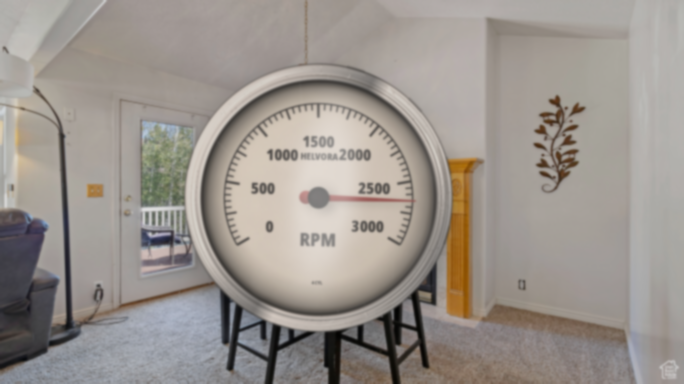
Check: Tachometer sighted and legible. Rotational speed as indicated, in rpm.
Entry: 2650 rpm
